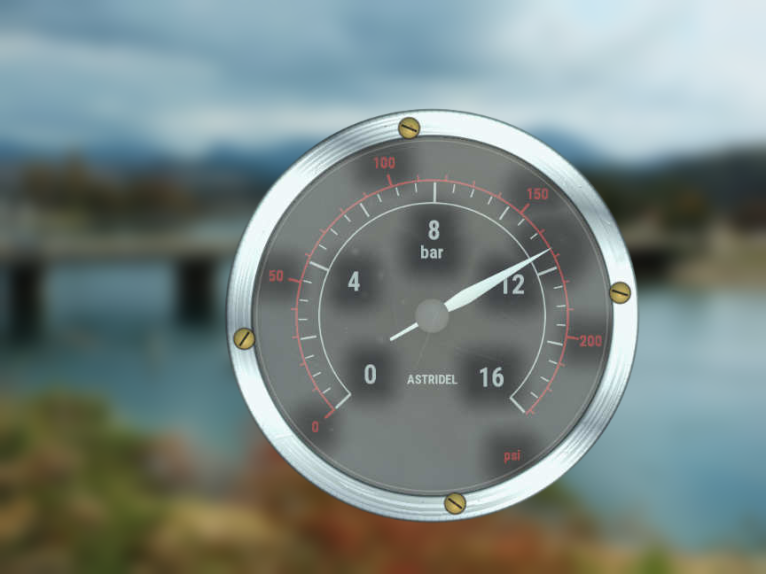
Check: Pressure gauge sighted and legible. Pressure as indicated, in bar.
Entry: 11.5 bar
